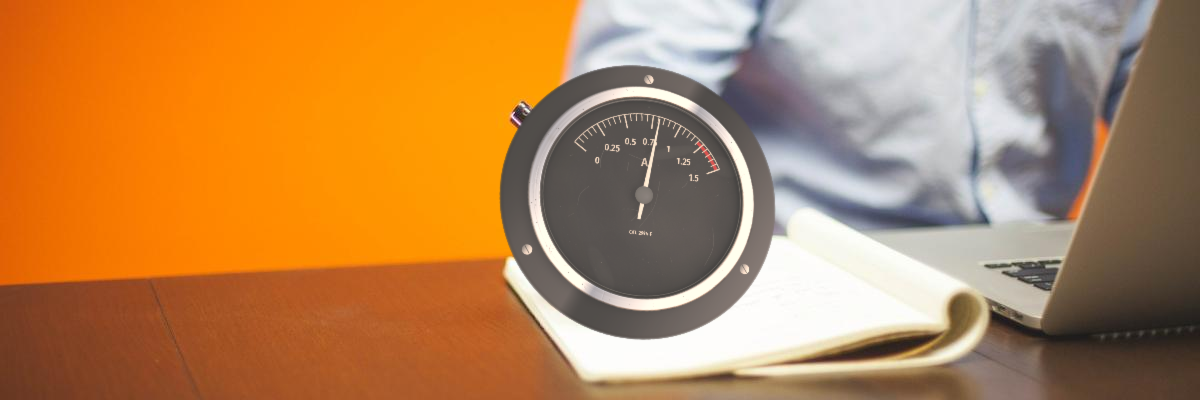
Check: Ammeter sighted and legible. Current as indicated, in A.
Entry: 0.8 A
